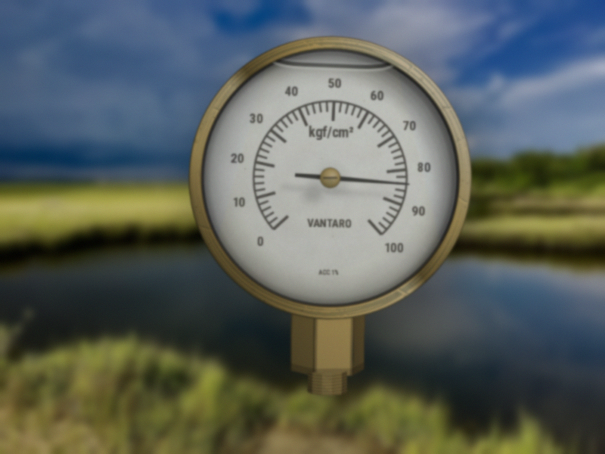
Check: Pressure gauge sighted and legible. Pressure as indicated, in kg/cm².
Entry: 84 kg/cm²
